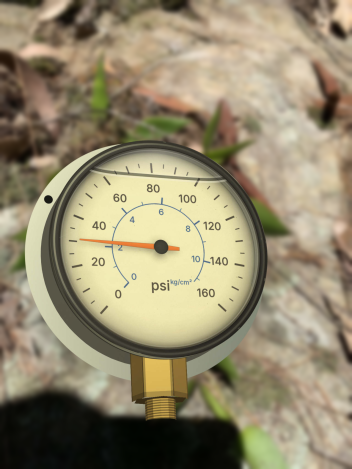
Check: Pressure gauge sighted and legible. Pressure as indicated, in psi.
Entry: 30 psi
